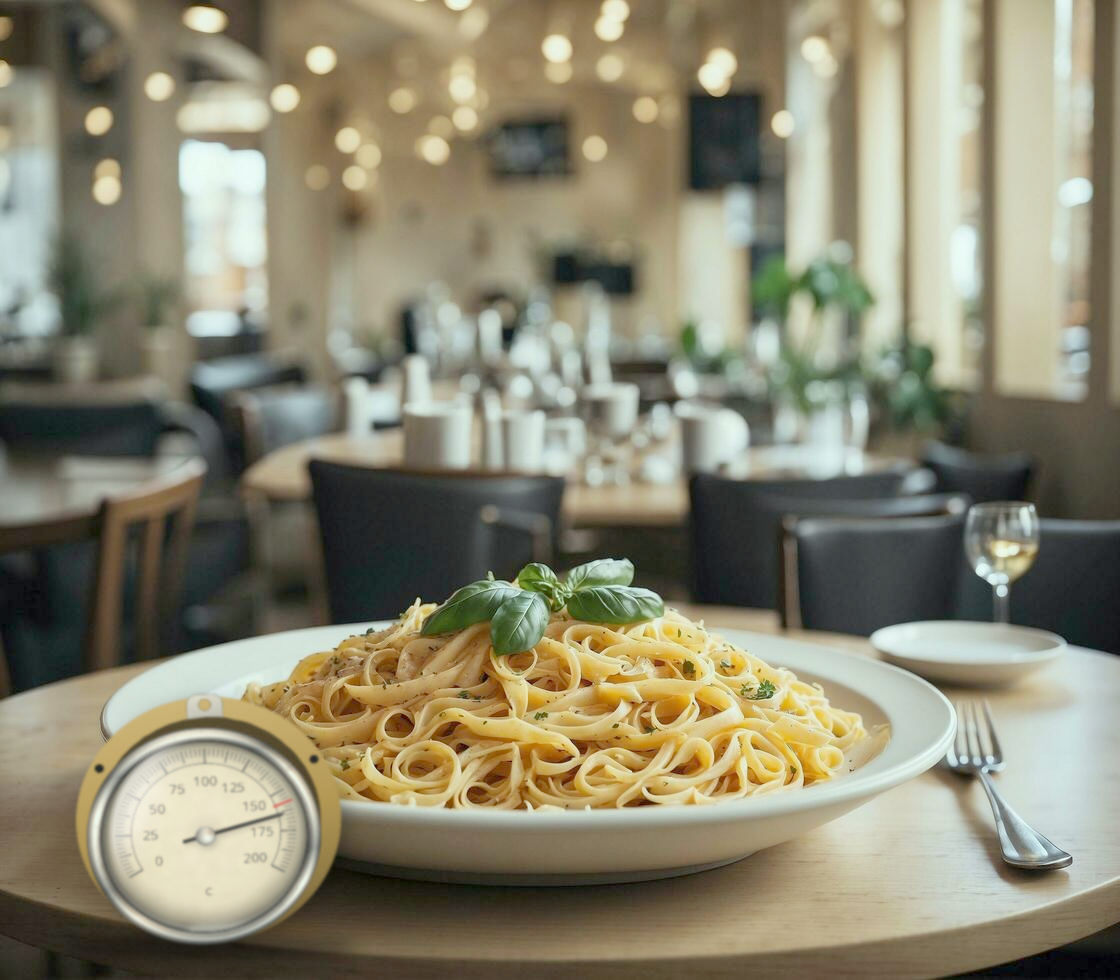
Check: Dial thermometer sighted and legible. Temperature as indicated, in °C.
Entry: 162.5 °C
